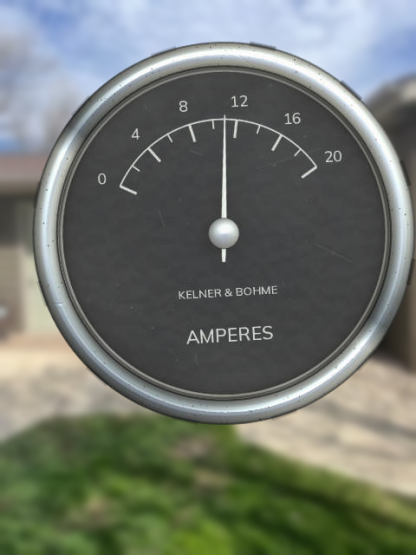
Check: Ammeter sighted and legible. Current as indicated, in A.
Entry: 11 A
